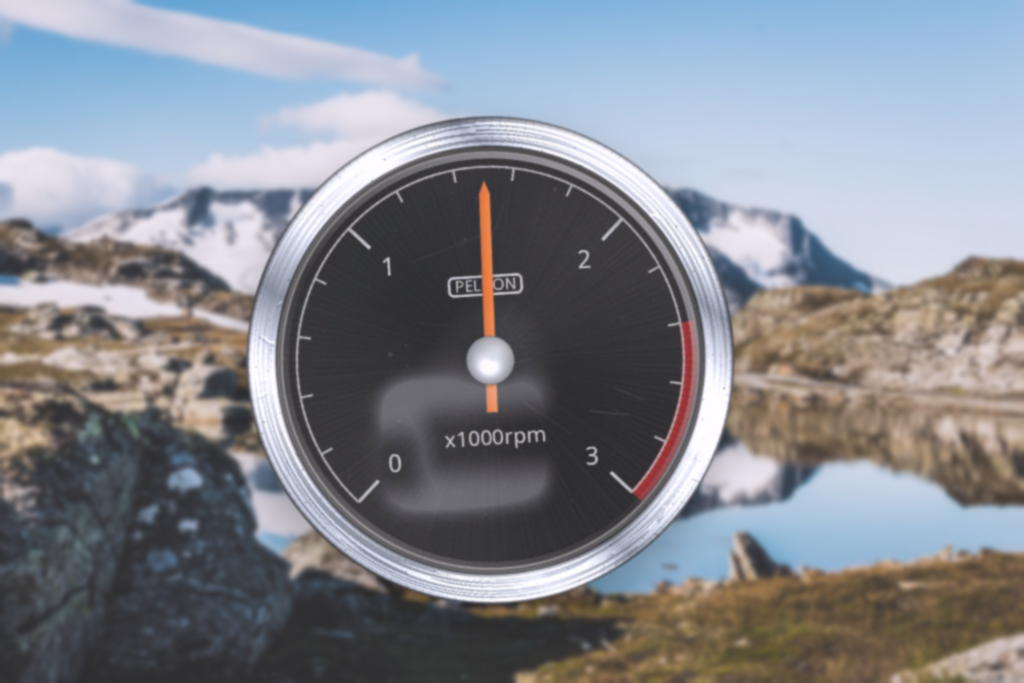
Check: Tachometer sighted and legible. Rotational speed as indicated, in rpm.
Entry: 1500 rpm
